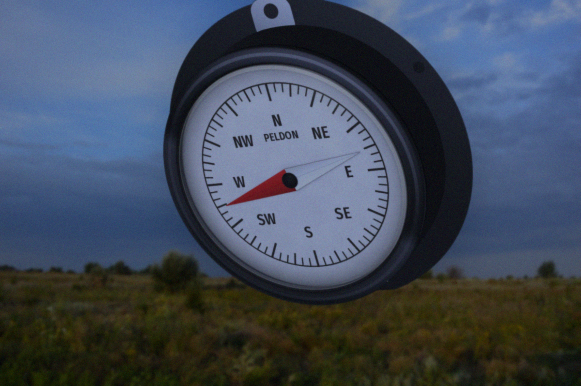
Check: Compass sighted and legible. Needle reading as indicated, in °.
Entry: 255 °
